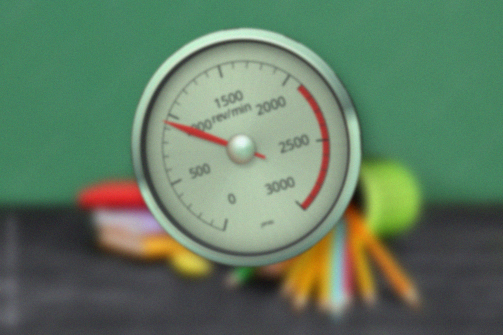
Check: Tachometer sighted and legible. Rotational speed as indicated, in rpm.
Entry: 950 rpm
